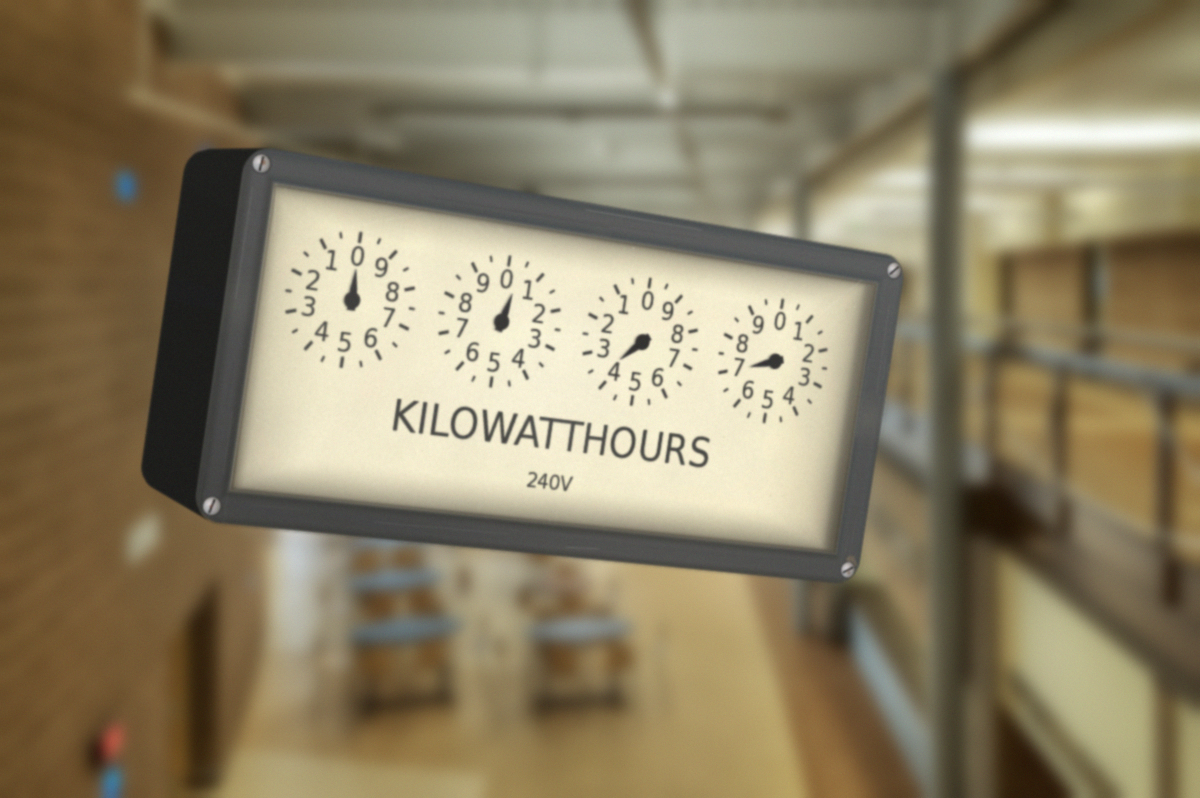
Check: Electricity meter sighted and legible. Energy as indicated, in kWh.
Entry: 37 kWh
